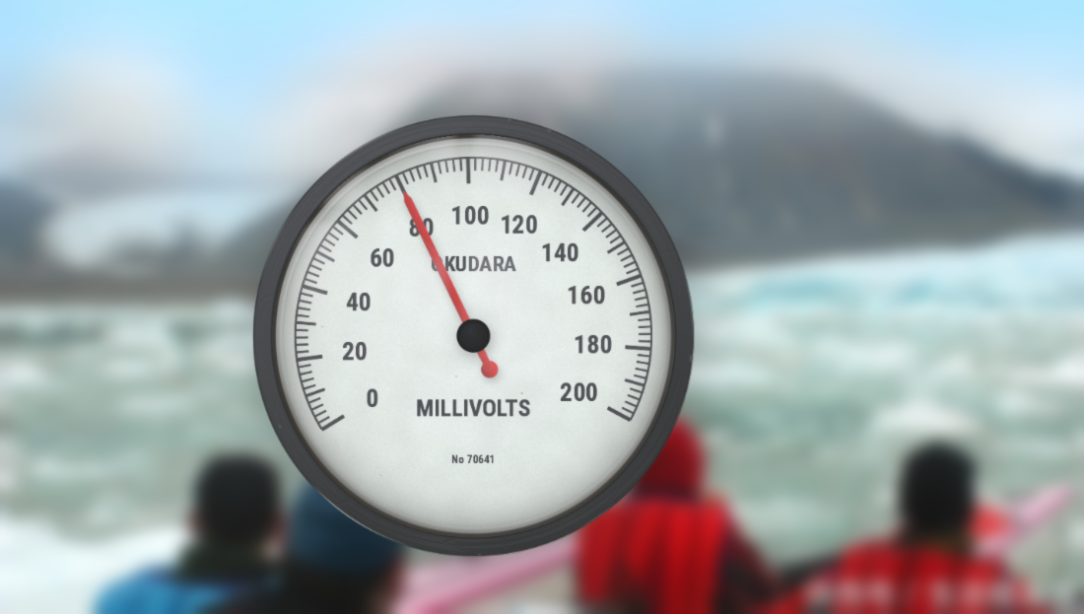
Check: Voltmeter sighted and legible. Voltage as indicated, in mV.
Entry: 80 mV
